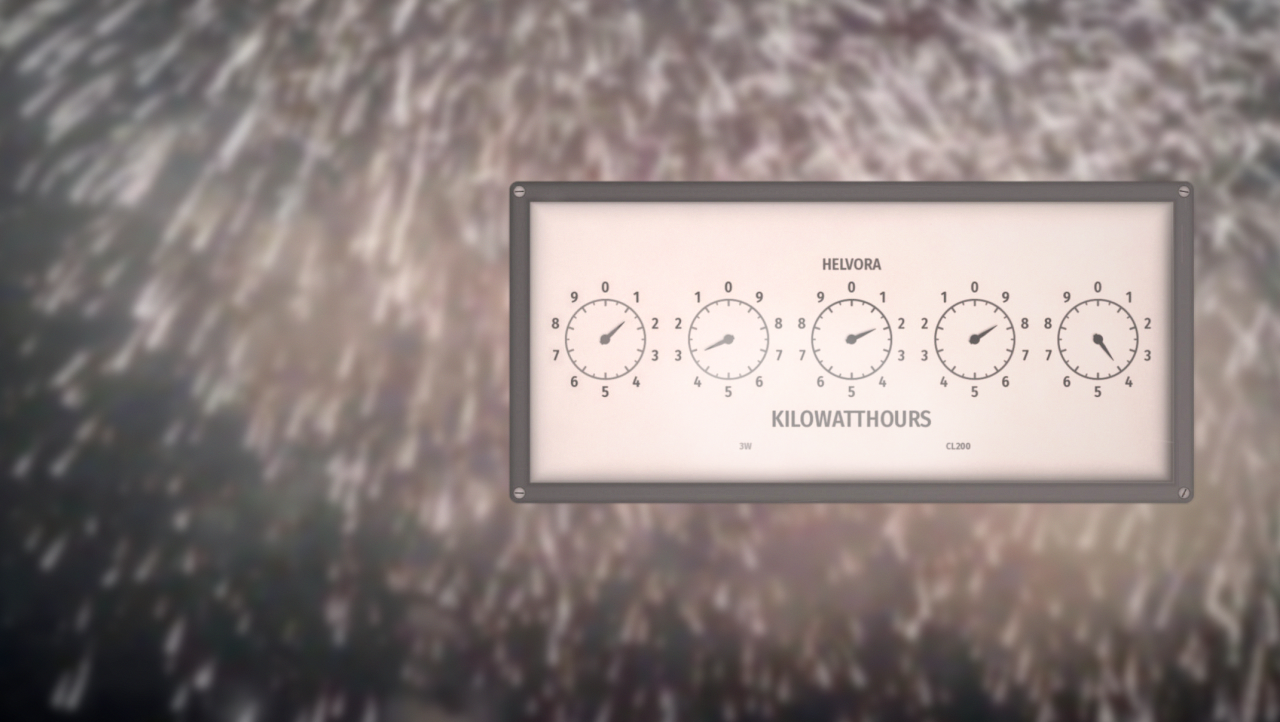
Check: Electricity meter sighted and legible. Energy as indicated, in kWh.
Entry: 13184 kWh
